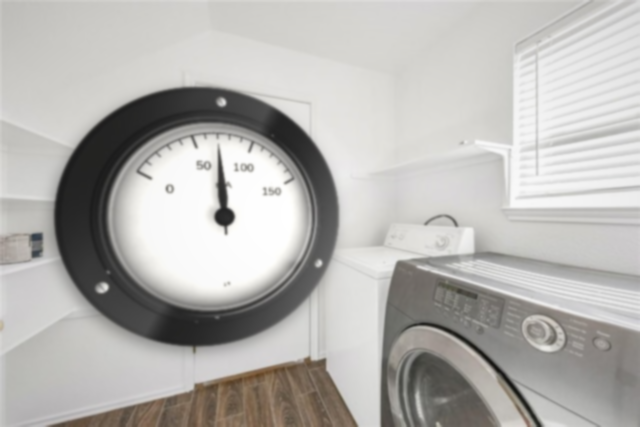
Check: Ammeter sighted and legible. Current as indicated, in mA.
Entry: 70 mA
